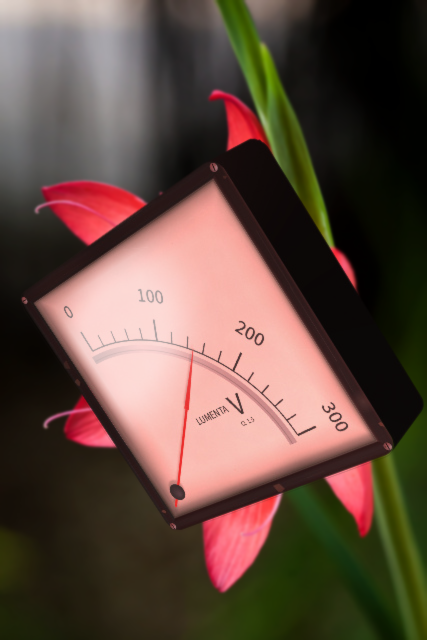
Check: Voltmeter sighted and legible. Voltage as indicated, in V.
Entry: 150 V
